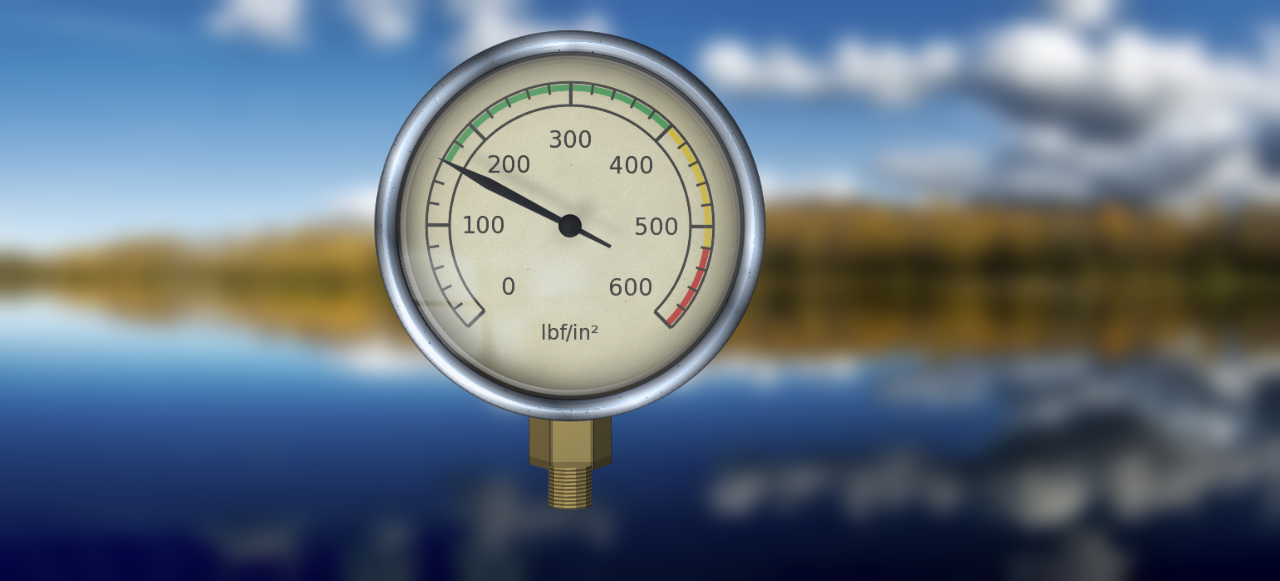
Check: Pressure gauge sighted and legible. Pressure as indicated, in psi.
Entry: 160 psi
